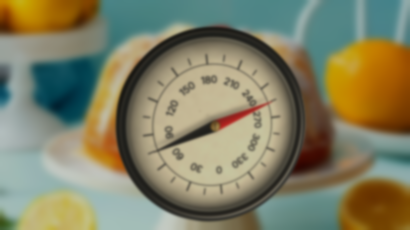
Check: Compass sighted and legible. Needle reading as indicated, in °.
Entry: 255 °
